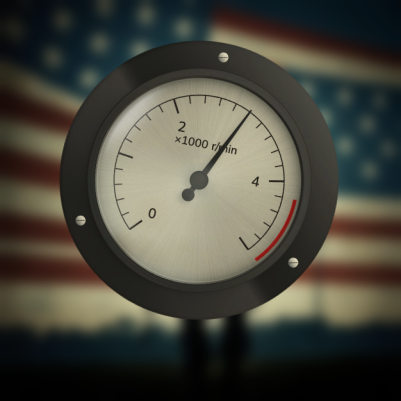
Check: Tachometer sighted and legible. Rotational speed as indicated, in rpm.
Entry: 3000 rpm
